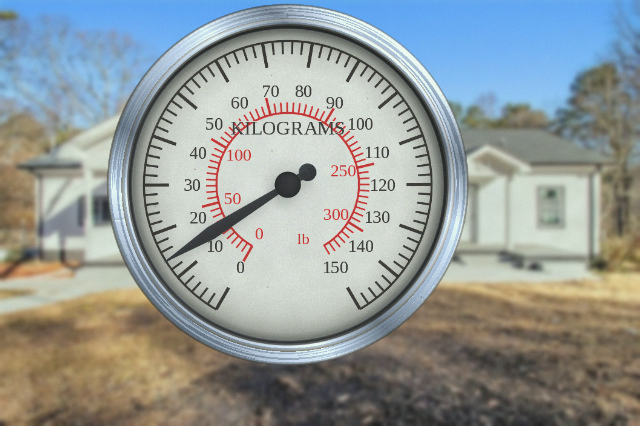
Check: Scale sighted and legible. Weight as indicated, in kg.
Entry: 14 kg
